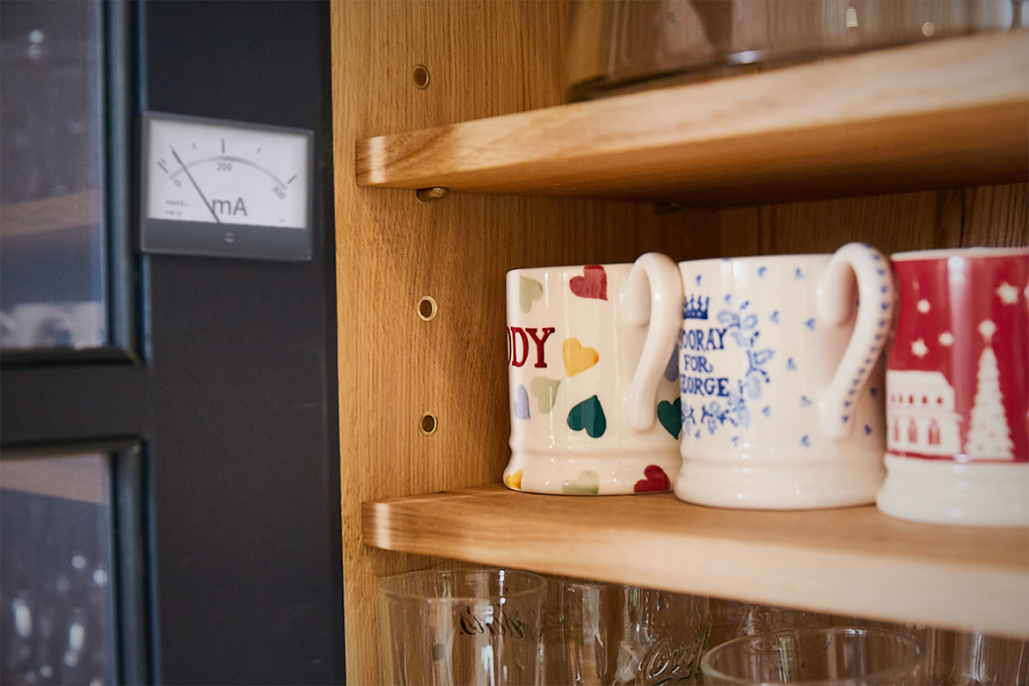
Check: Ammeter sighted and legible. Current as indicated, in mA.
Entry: 100 mA
